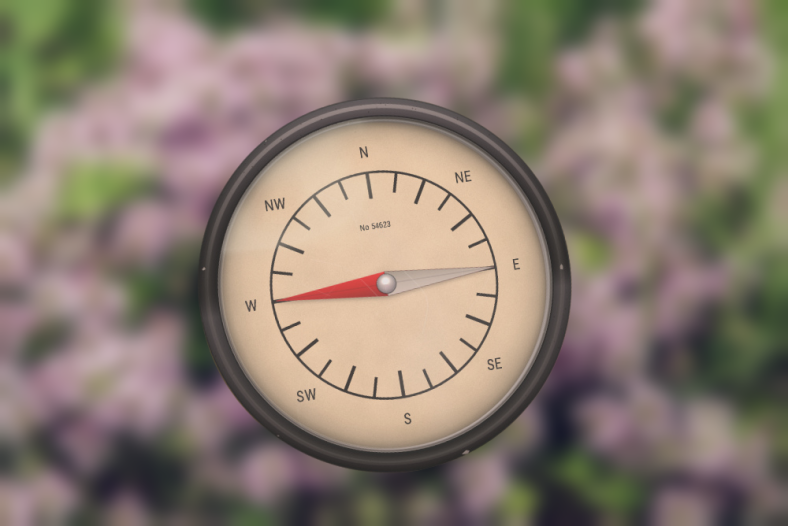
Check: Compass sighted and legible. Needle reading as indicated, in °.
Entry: 270 °
